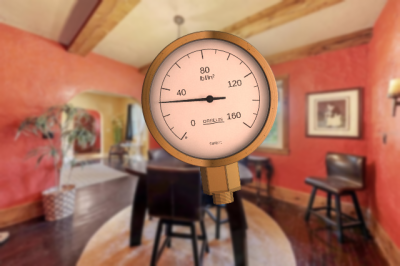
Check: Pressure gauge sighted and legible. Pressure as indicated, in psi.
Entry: 30 psi
